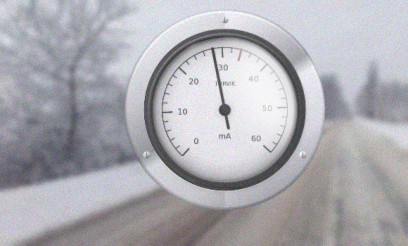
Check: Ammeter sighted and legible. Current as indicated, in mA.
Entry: 28 mA
